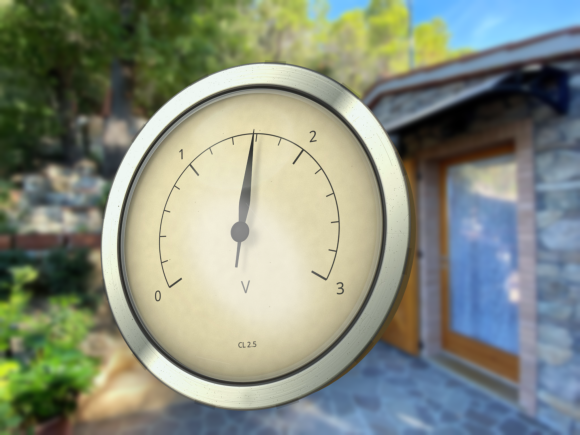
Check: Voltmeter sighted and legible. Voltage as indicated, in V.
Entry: 1.6 V
